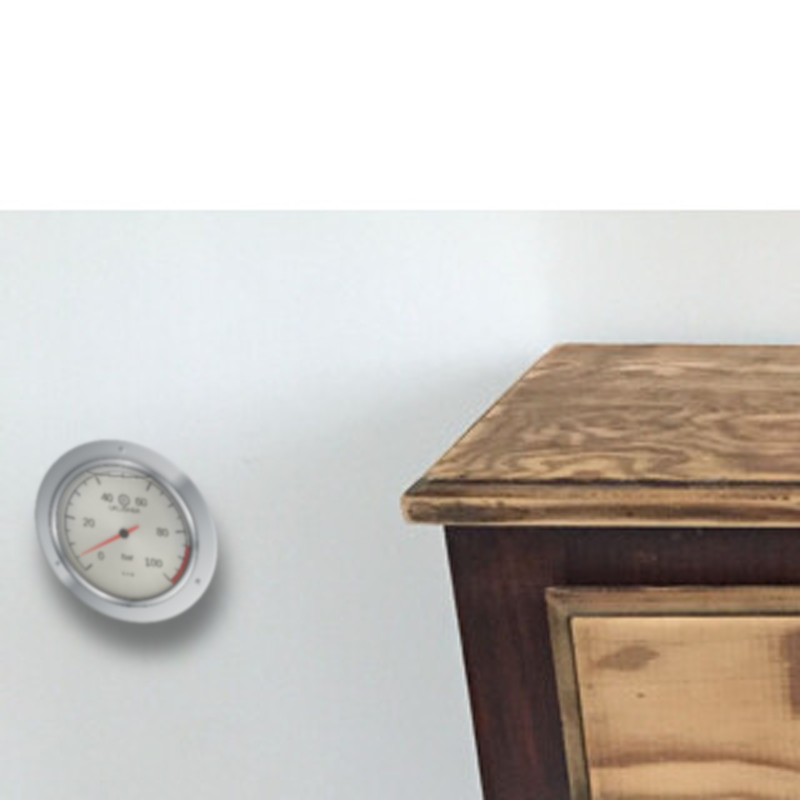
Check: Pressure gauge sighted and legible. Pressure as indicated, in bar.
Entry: 5 bar
